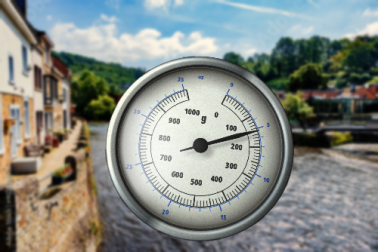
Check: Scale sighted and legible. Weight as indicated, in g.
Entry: 150 g
